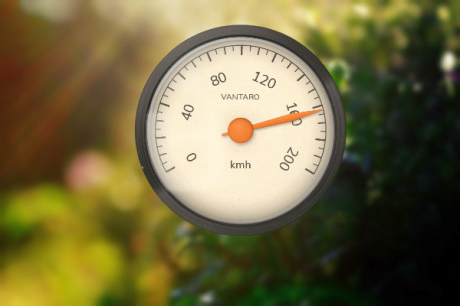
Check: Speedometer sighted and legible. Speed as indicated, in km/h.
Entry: 162.5 km/h
